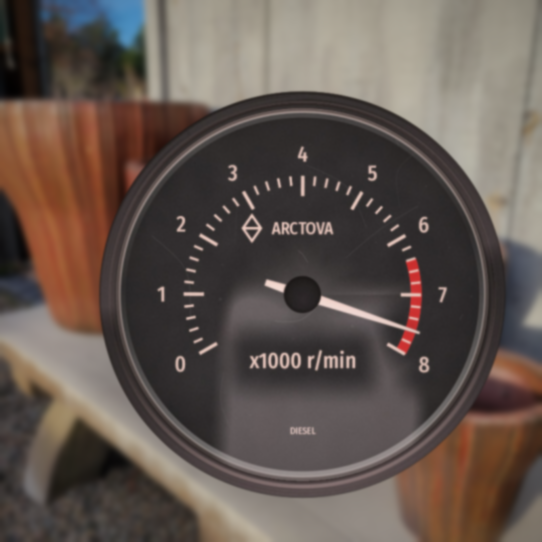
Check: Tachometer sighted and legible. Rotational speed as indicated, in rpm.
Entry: 7600 rpm
